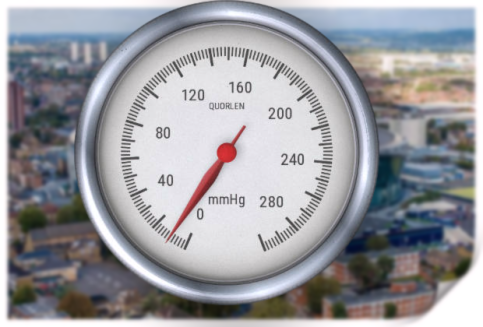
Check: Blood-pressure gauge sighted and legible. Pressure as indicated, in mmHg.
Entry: 10 mmHg
